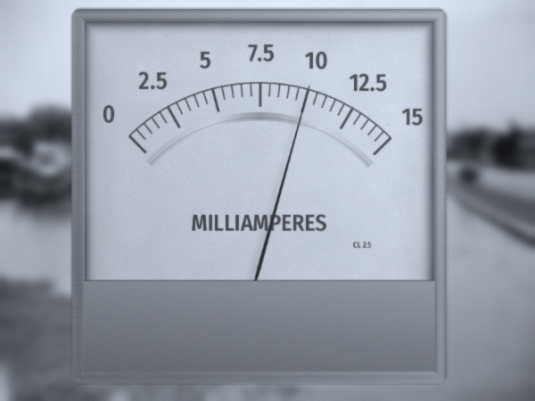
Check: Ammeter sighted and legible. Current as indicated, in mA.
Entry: 10 mA
